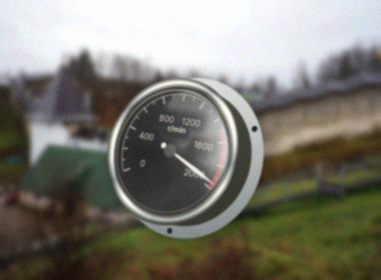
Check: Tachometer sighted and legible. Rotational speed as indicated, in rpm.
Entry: 1950 rpm
